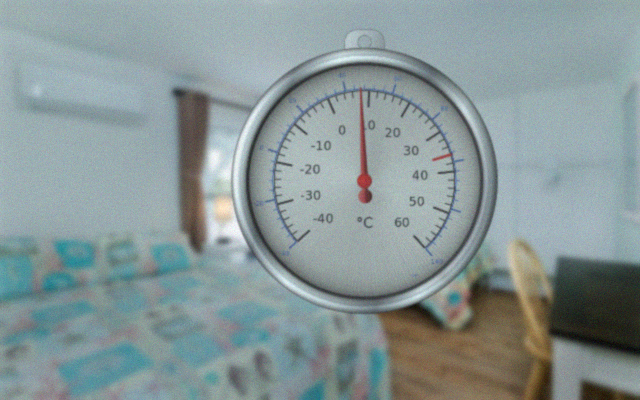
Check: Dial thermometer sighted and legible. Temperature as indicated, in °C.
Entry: 8 °C
